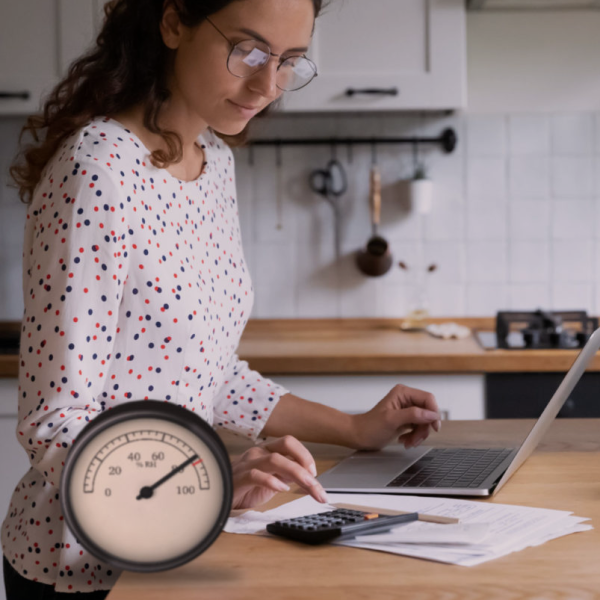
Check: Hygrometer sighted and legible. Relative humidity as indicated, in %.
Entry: 80 %
